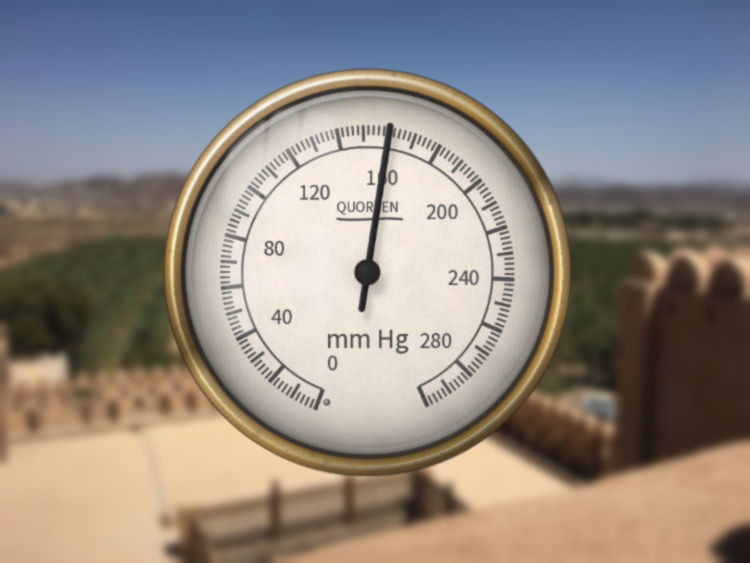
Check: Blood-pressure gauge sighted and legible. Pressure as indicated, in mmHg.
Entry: 160 mmHg
